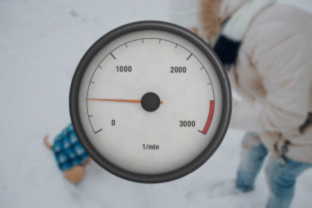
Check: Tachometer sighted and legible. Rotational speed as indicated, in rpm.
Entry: 400 rpm
